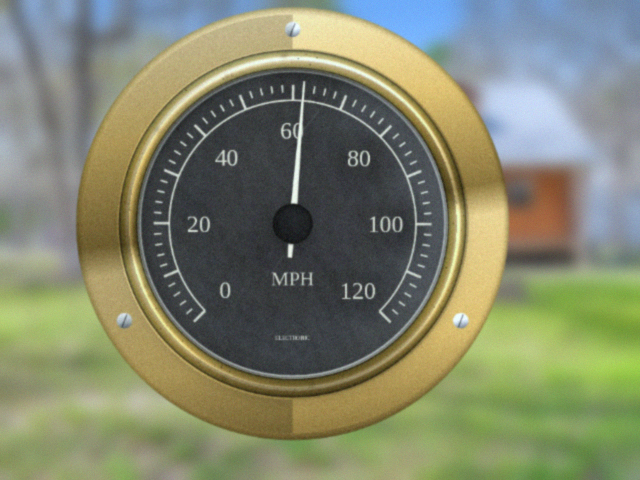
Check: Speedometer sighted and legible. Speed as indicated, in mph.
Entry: 62 mph
